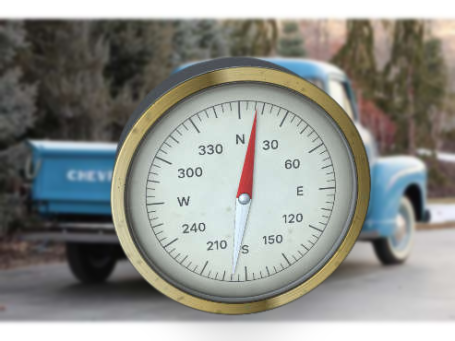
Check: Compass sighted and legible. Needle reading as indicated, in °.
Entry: 10 °
